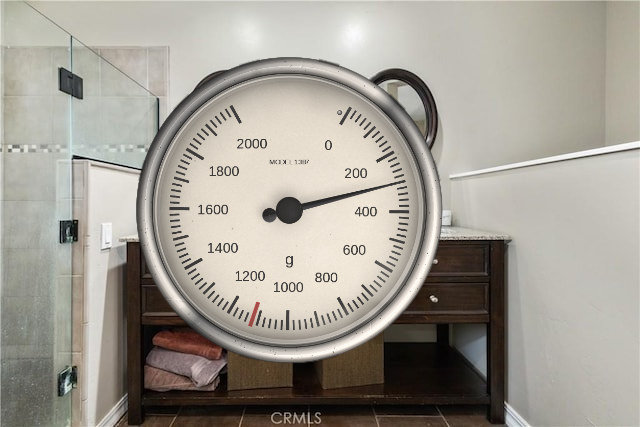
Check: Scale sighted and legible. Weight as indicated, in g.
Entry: 300 g
